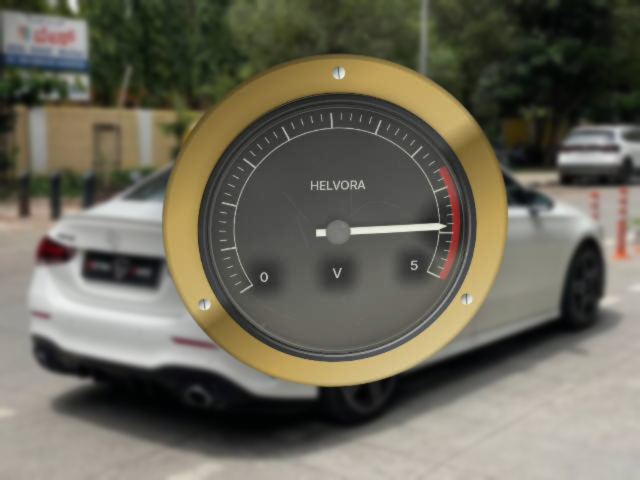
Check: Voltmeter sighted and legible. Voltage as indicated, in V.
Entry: 4.4 V
